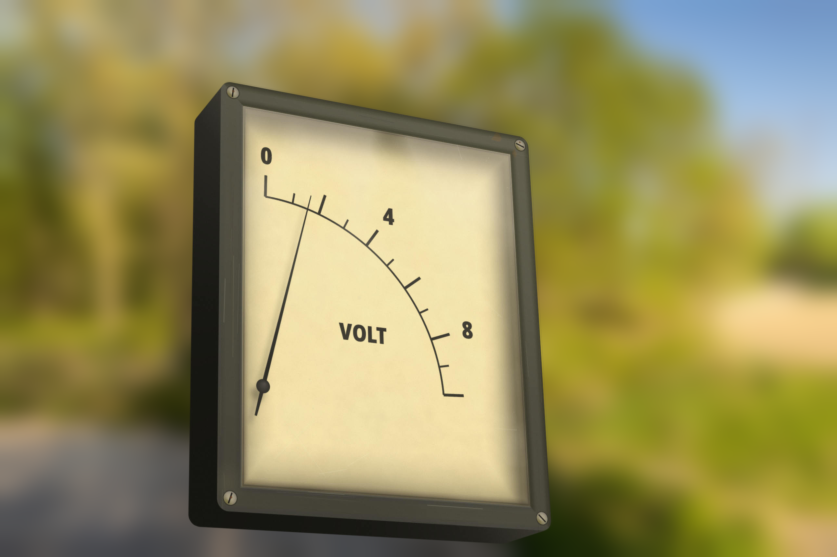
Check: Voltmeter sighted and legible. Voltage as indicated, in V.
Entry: 1.5 V
